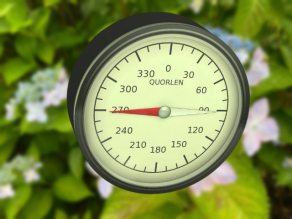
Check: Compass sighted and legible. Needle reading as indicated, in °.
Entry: 270 °
